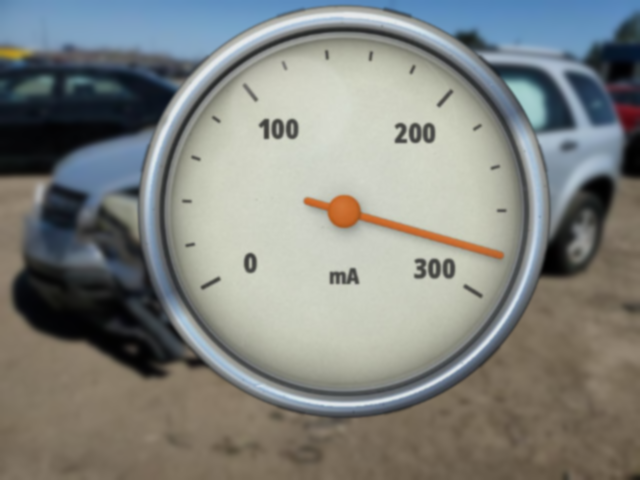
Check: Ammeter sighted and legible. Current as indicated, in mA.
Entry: 280 mA
